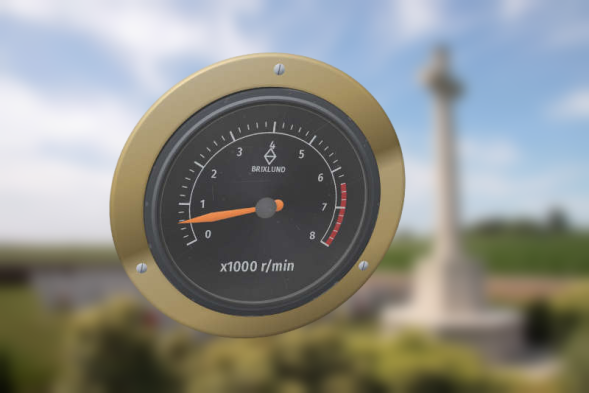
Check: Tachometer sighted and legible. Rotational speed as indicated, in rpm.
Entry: 600 rpm
